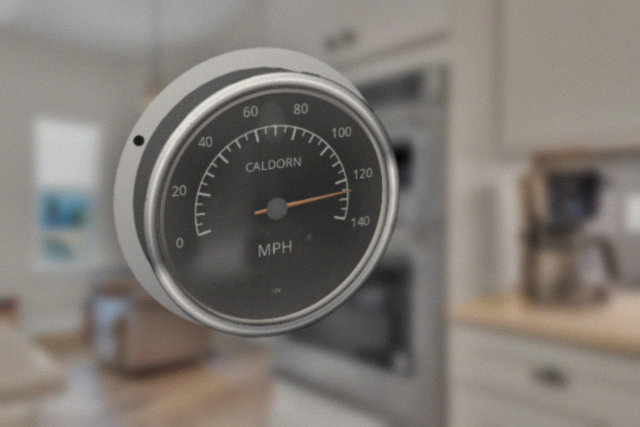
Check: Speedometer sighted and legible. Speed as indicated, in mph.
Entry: 125 mph
